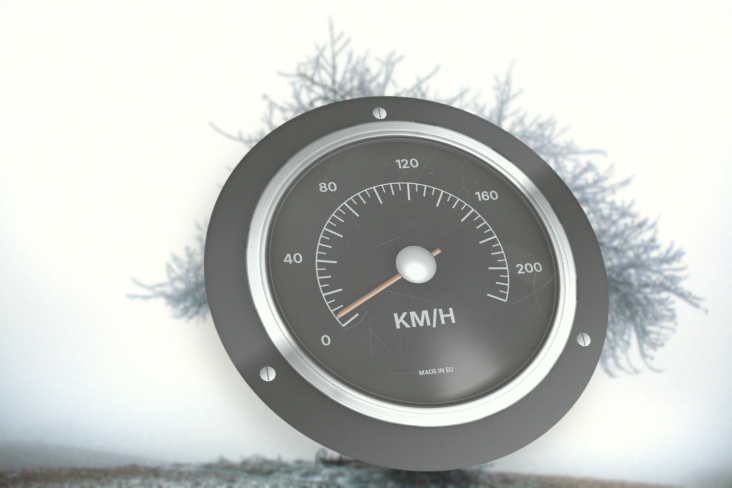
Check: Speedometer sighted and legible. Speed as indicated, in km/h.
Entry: 5 km/h
